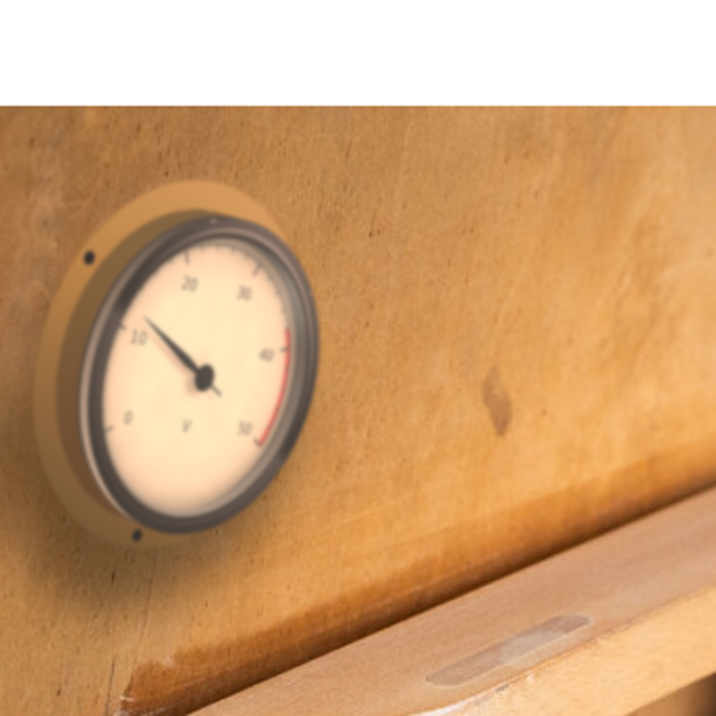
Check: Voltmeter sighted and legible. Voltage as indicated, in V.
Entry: 12 V
